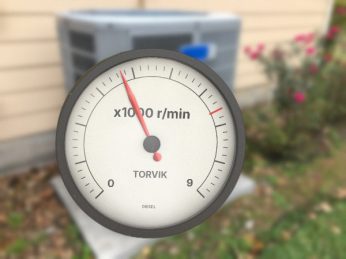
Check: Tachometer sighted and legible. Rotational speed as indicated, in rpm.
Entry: 3700 rpm
